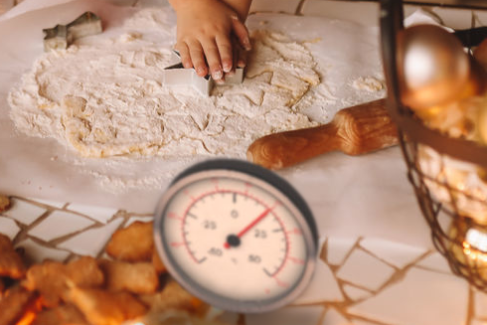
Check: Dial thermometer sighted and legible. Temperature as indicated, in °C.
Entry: 15 °C
